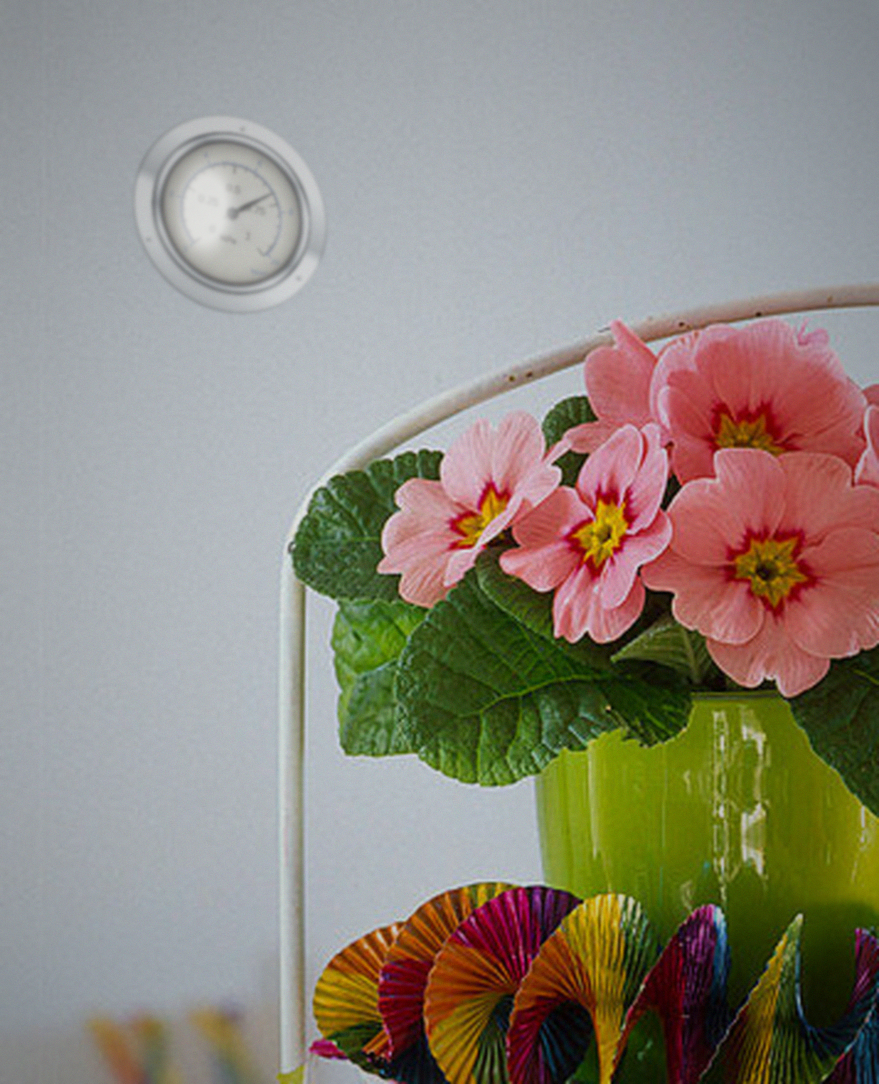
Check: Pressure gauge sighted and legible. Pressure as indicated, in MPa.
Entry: 0.7 MPa
